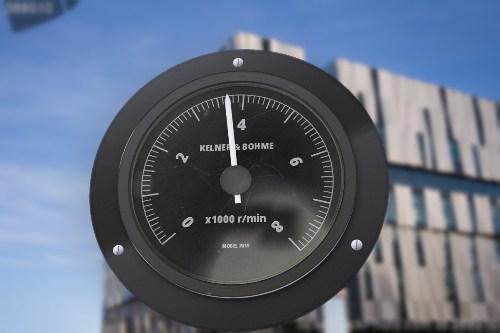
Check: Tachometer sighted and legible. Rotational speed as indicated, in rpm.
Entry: 3700 rpm
